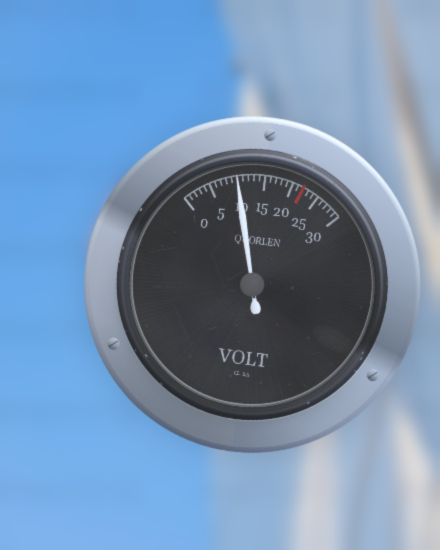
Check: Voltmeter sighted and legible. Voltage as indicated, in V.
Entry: 10 V
